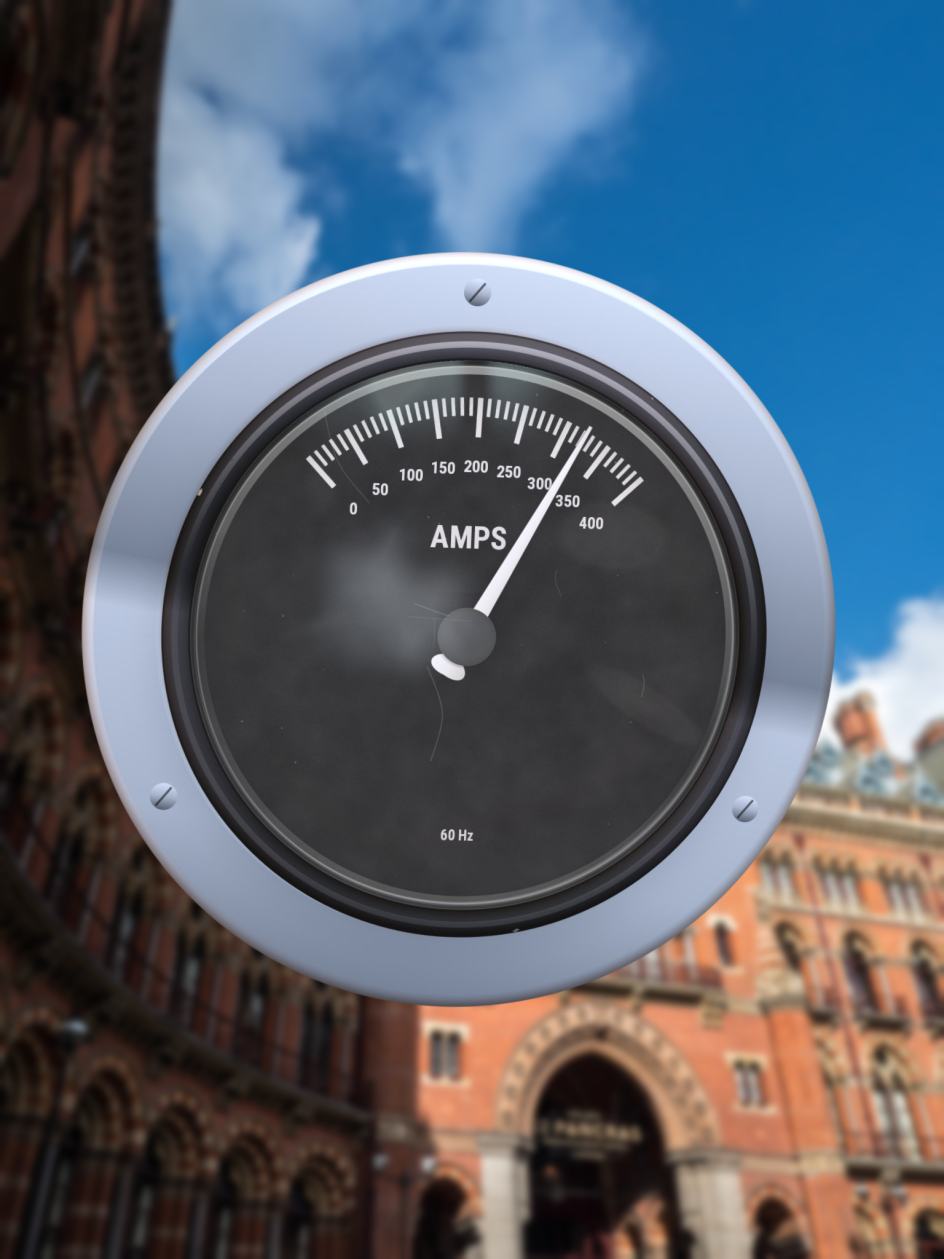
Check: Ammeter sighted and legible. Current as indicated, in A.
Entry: 320 A
